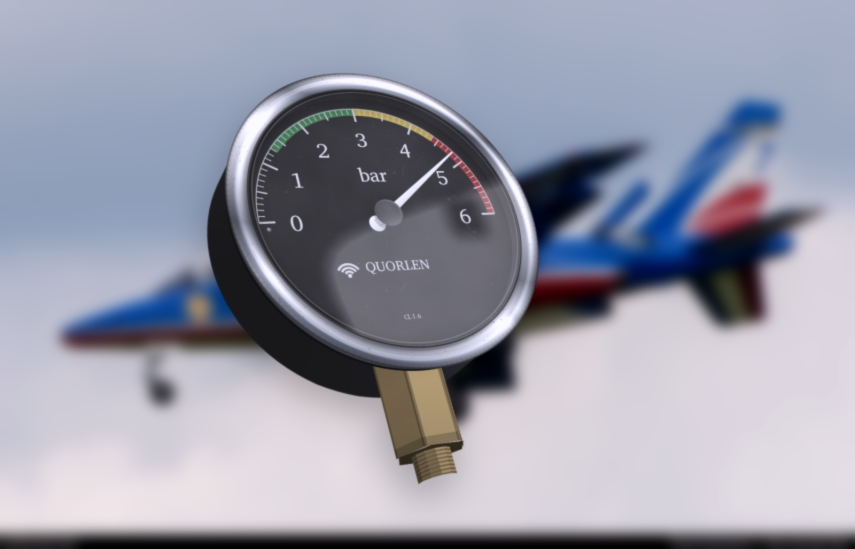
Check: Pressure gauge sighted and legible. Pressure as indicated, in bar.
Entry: 4.8 bar
